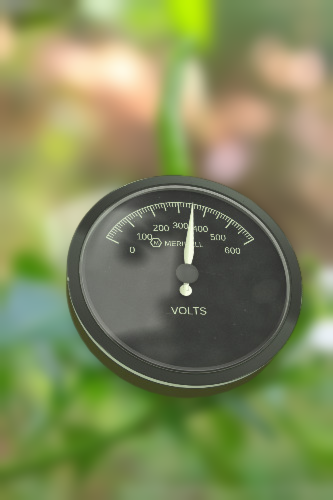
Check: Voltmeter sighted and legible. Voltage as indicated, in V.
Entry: 350 V
